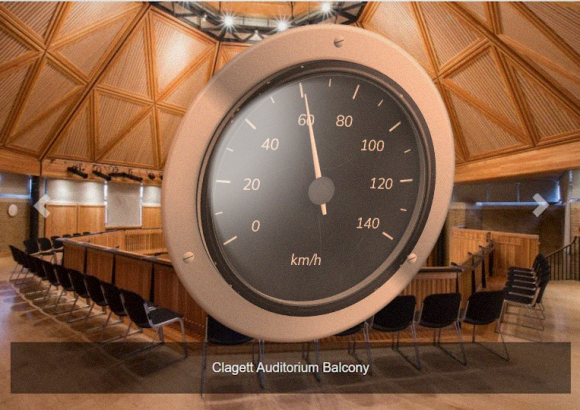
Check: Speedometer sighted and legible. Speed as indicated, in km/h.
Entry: 60 km/h
